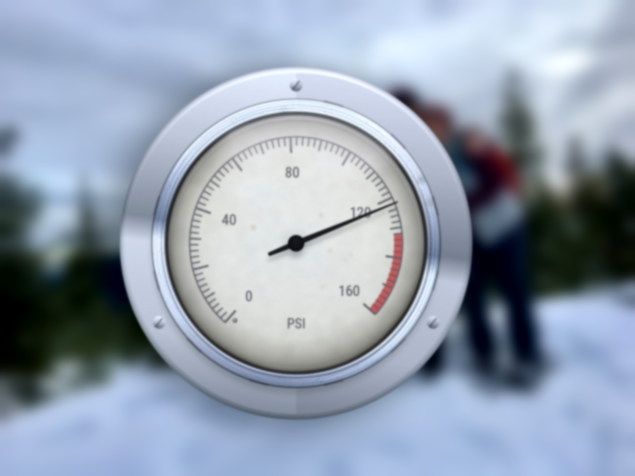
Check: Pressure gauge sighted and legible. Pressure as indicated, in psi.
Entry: 122 psi
